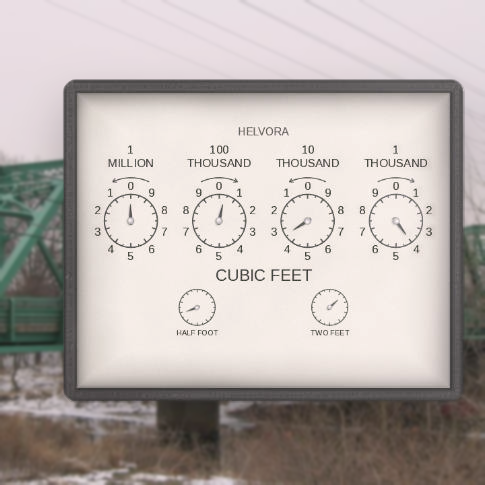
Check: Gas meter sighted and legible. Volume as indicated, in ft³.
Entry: 3400 ft³
